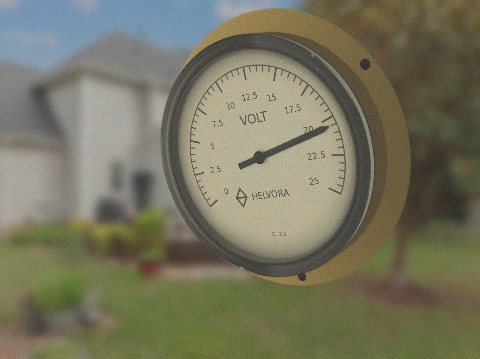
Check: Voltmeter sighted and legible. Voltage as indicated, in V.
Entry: 20.5 V
